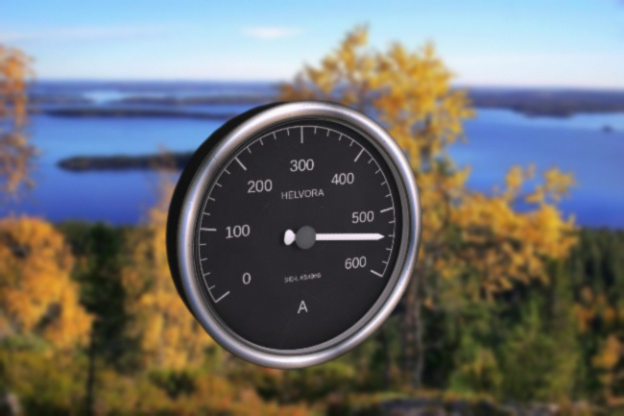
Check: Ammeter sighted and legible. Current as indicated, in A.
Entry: 540 A
